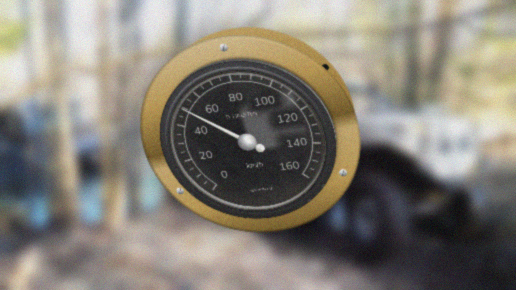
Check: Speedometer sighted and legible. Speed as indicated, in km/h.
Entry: 50 km/h
